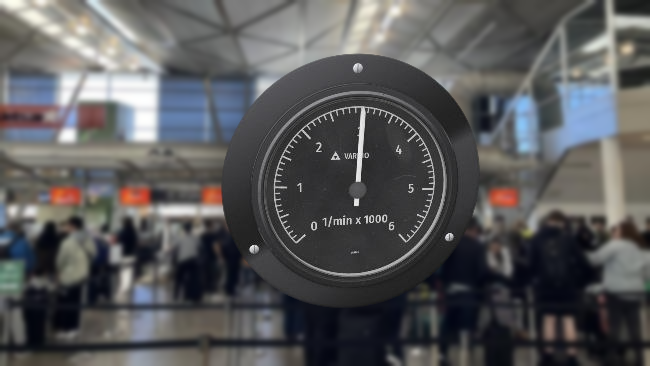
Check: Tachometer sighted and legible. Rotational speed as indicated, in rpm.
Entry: 3000 rpm
